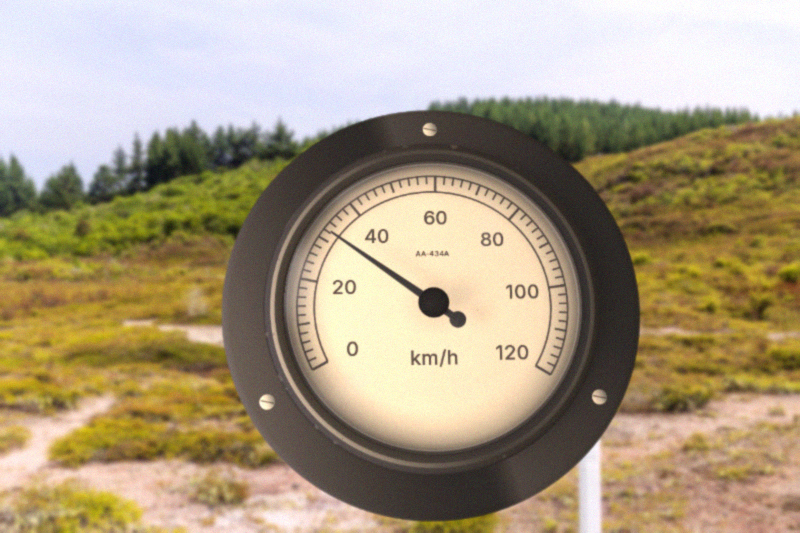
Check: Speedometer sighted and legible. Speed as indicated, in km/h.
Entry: 32 km/h
